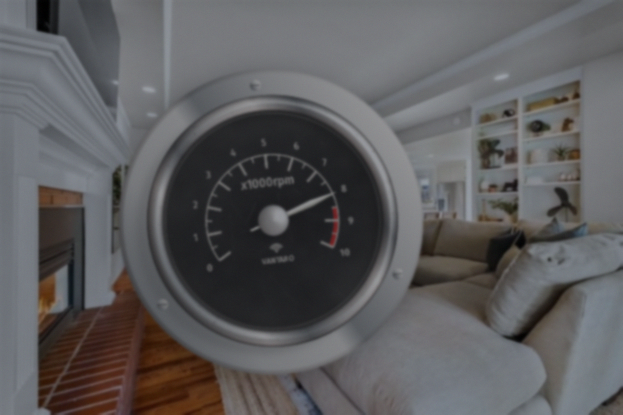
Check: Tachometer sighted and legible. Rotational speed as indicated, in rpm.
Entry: 8000 rpm
